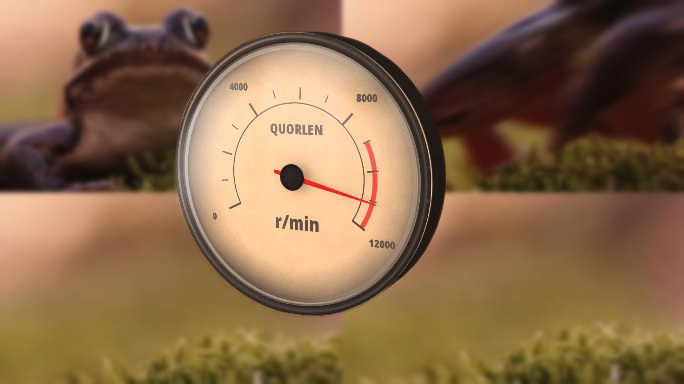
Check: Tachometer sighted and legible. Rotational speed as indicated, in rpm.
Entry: 11000 rpm
